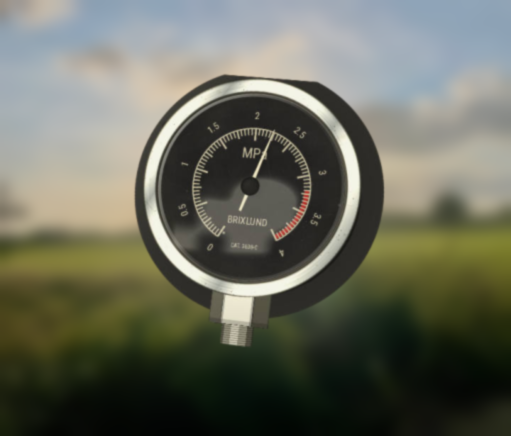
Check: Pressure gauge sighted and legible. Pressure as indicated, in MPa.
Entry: 2.25 MPa
